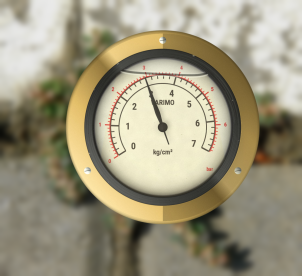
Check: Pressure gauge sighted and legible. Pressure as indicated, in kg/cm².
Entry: 3 kg/cm²
